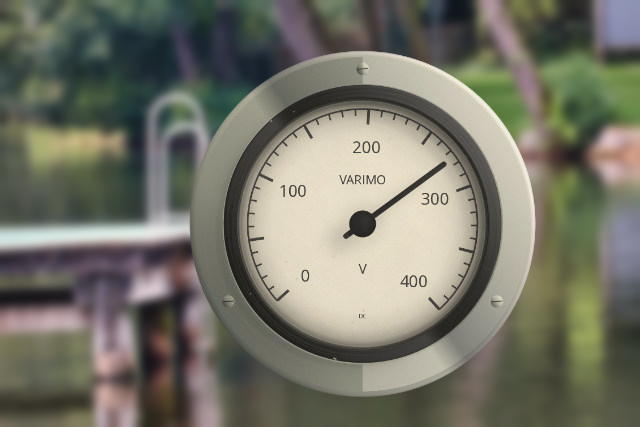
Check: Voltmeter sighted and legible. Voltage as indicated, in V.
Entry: 275 V
